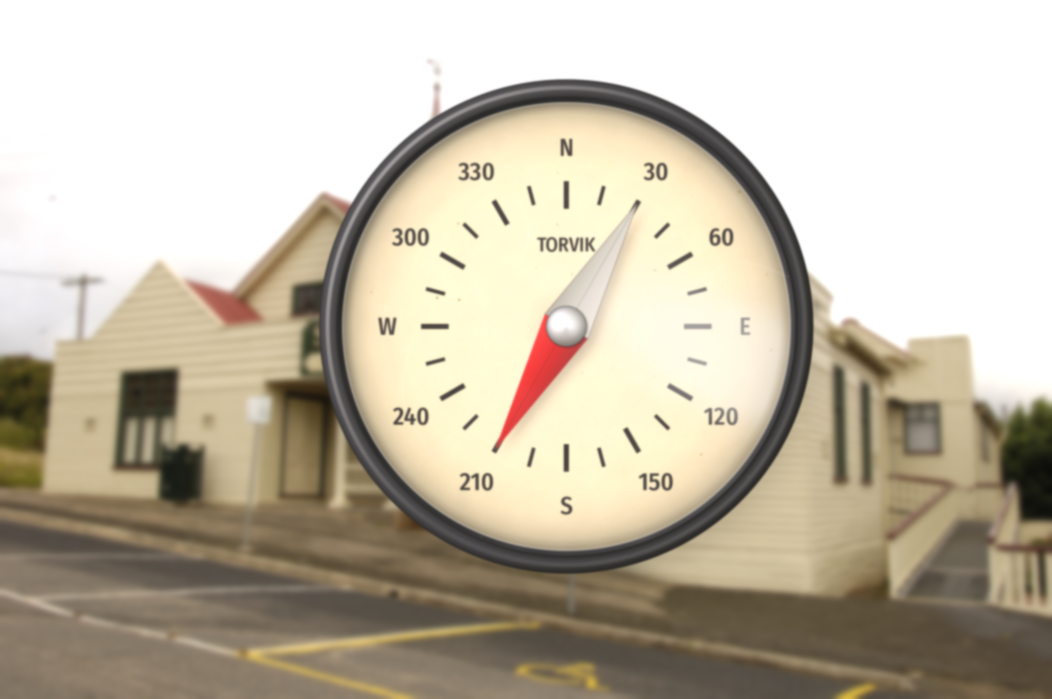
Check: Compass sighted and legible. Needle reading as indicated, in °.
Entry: 210 °
